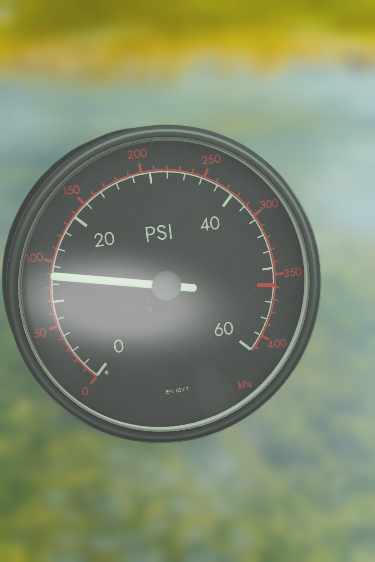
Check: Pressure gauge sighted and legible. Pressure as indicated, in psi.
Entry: 13 psi
